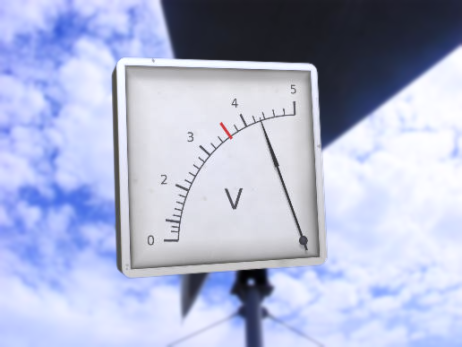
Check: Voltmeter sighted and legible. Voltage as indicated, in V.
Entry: 4.3 V
